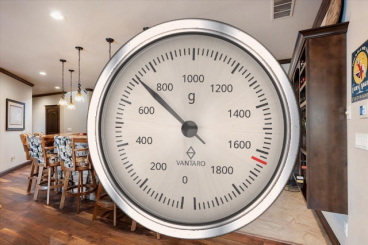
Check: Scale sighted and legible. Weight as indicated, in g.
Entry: 720 g
